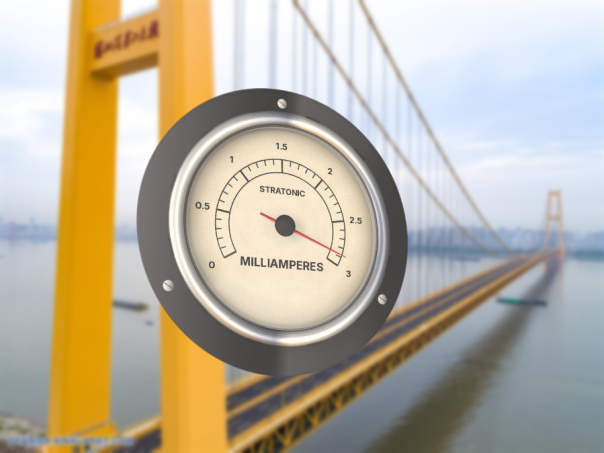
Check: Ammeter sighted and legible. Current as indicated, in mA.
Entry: 2.9 mA
